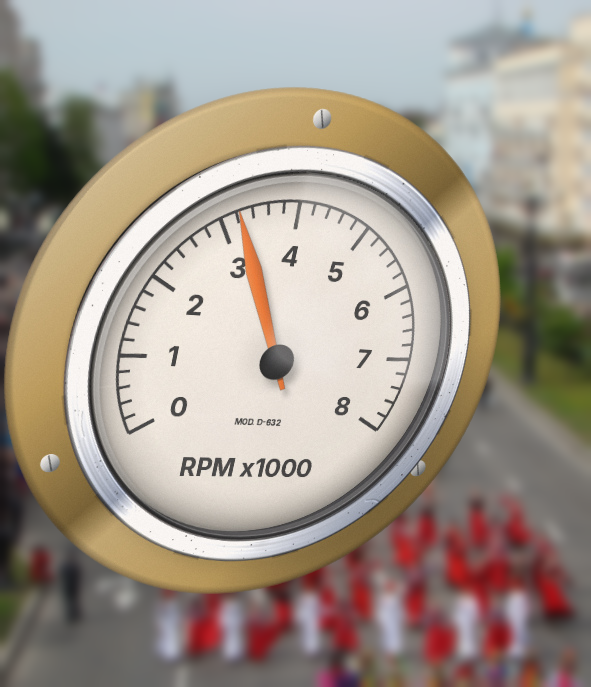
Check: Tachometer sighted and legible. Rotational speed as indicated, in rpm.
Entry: 3200 rpm
